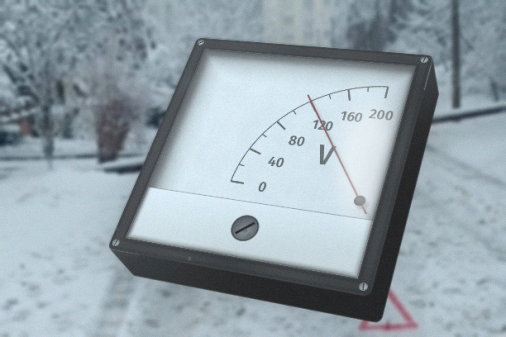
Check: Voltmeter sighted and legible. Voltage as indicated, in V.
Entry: 120 V
